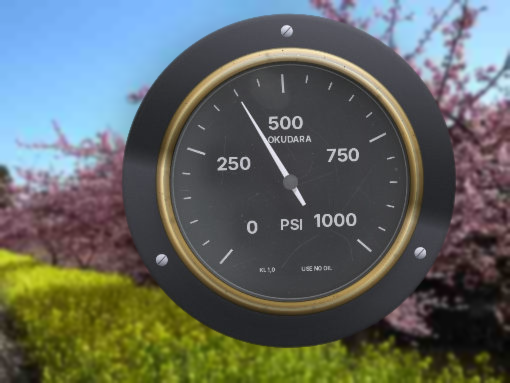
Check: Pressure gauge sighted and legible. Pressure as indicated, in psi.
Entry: 400 psi
